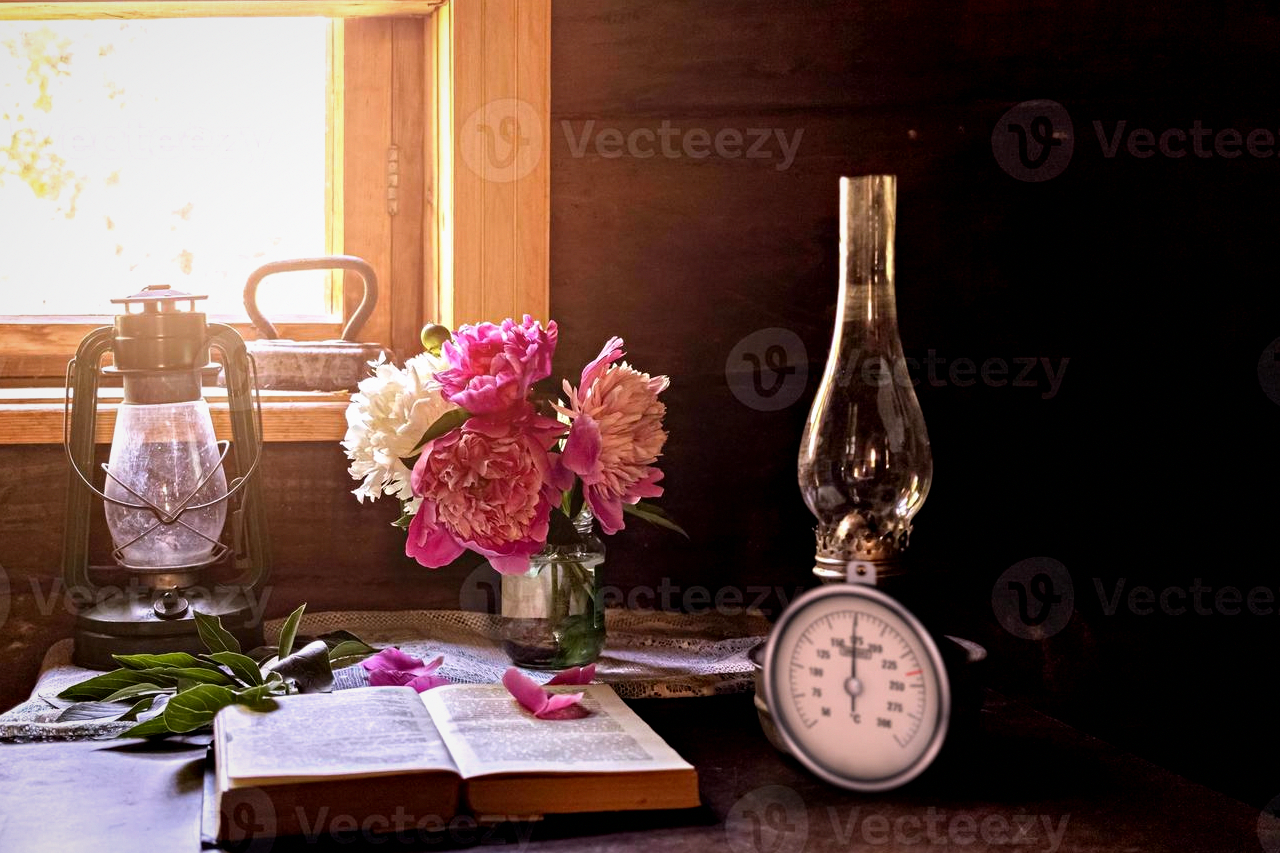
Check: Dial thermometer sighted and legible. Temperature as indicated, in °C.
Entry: 175 °C
